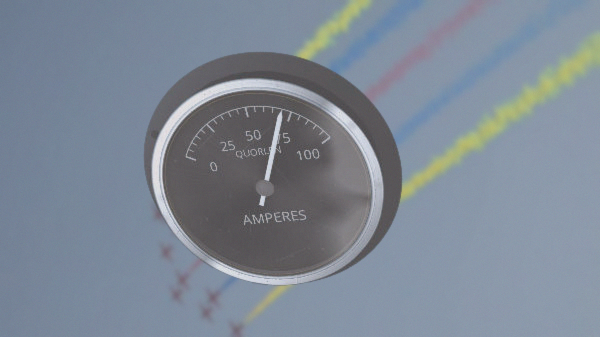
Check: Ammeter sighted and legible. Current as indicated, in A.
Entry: 70 A
